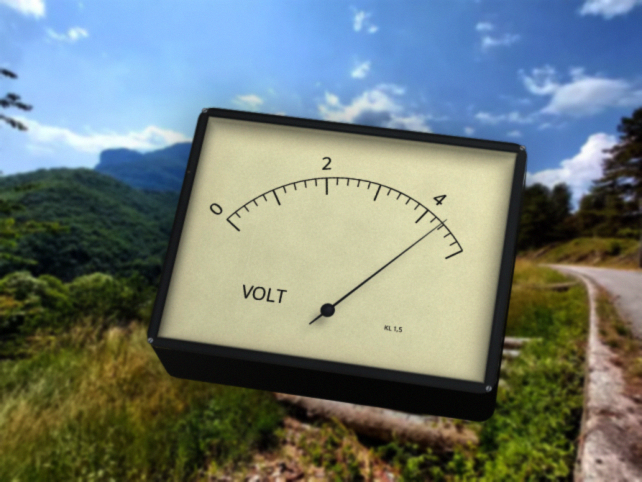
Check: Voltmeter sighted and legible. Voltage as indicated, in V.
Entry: 4.4 V
